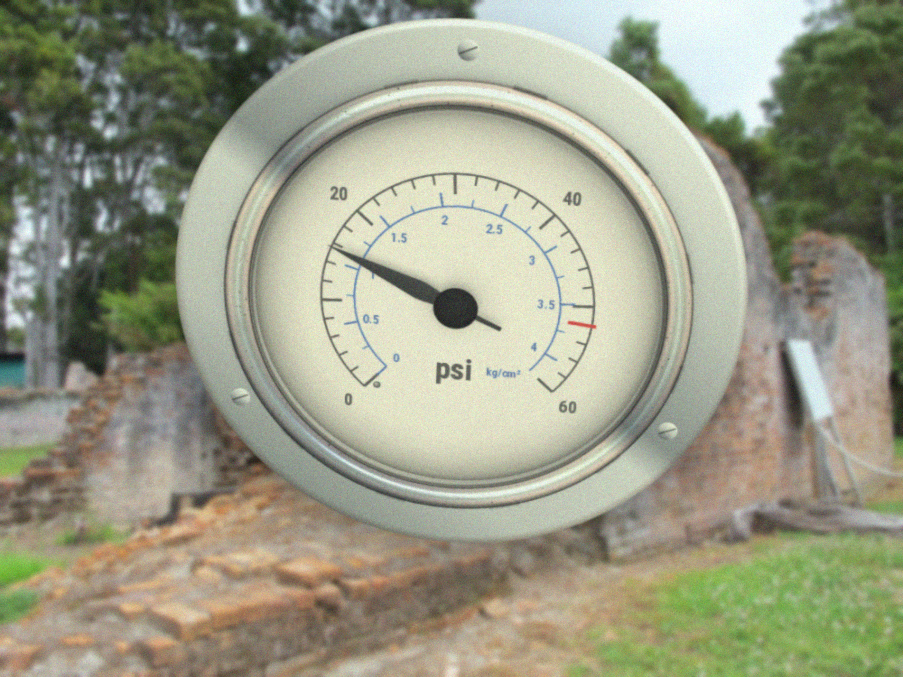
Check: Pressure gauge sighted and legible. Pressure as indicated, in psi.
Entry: 16 psi
